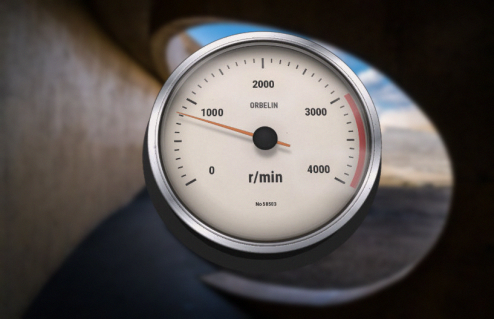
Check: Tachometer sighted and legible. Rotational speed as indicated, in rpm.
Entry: 800 rpm
